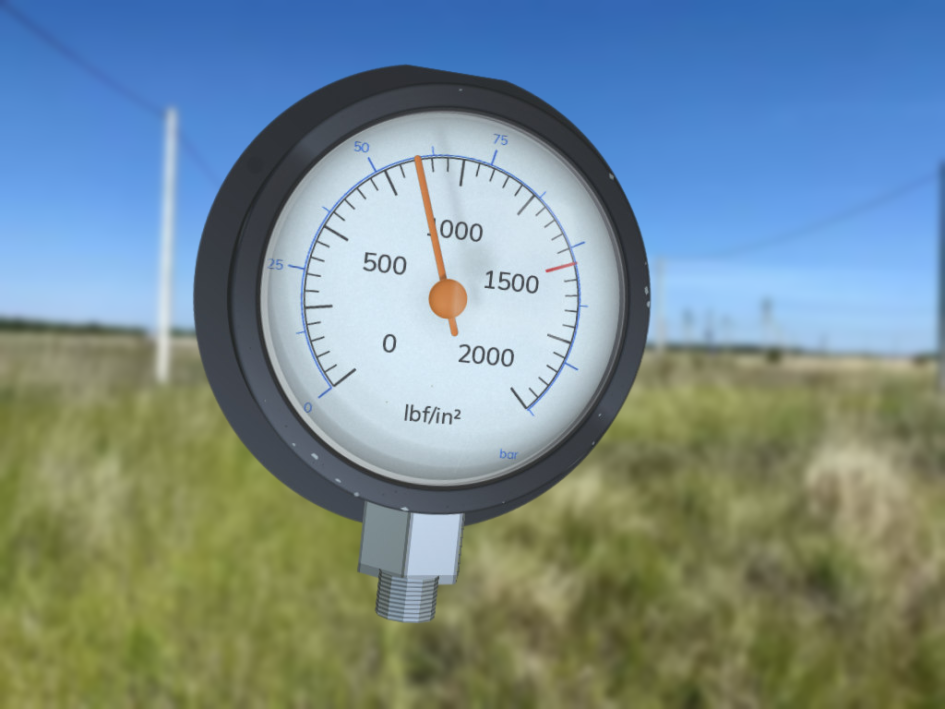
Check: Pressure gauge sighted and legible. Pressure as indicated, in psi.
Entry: 850 psi
